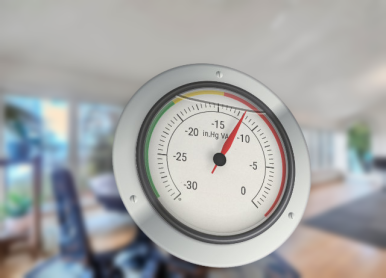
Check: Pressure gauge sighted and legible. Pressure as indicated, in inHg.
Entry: -12 inHg
